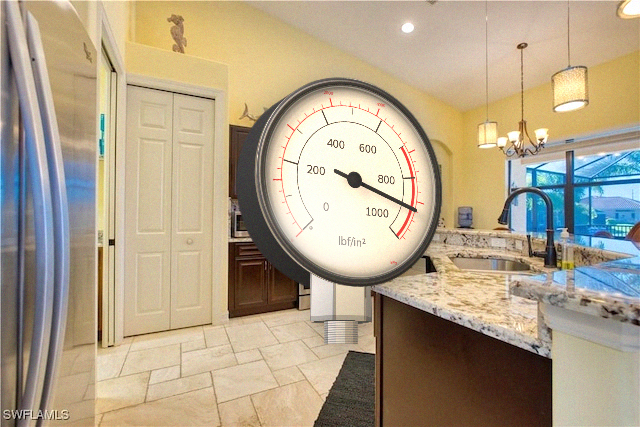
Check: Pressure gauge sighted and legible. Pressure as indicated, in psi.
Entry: 900 psi
